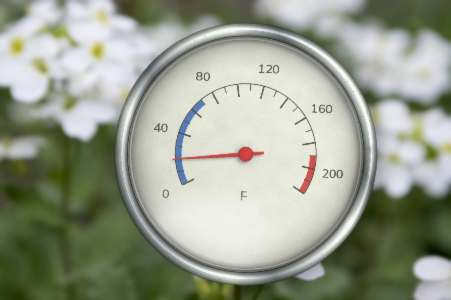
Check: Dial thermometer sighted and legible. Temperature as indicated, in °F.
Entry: 20 °F
